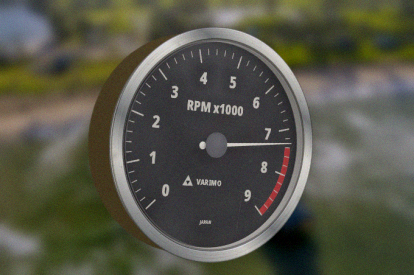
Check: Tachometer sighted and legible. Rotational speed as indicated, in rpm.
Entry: 7300 rpm
